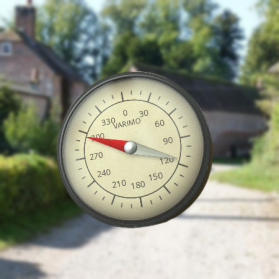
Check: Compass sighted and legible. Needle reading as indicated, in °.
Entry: 295 °
